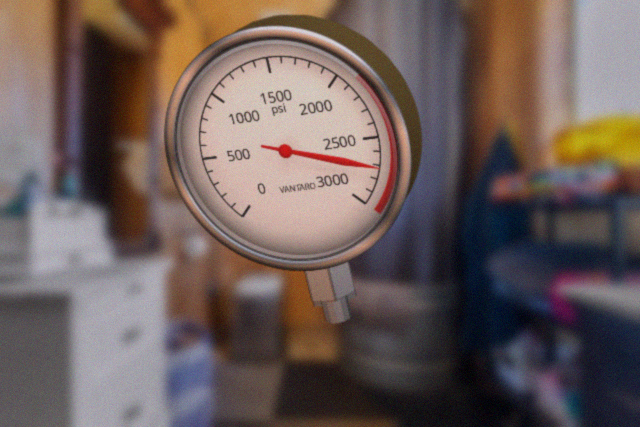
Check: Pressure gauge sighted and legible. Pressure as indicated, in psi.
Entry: 2700 psi
